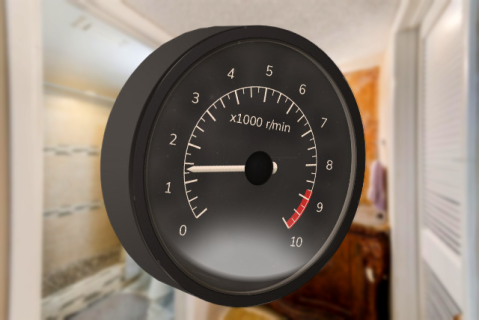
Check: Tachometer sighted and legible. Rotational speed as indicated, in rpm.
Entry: 1375 rpm
